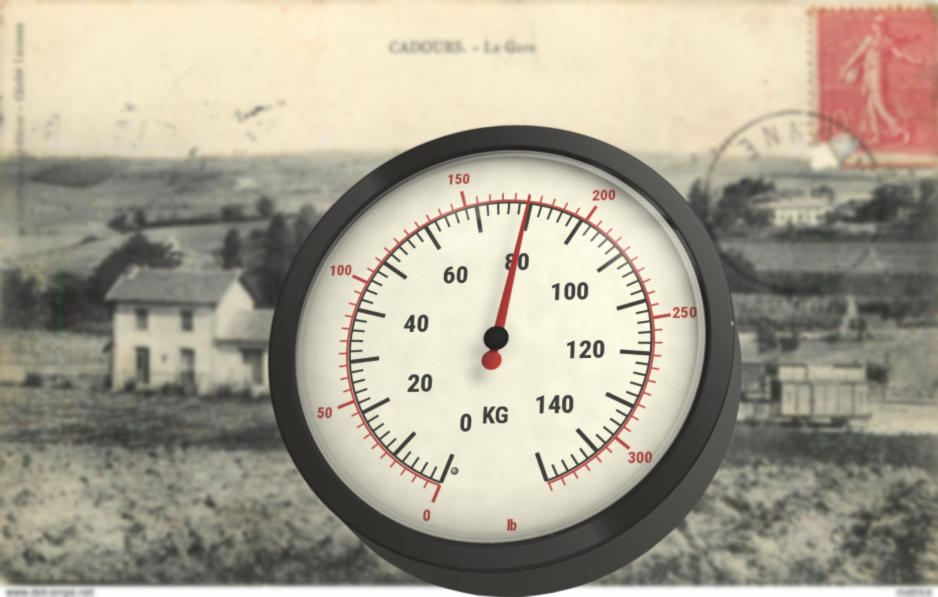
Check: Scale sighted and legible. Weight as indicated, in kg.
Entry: 80 kg
